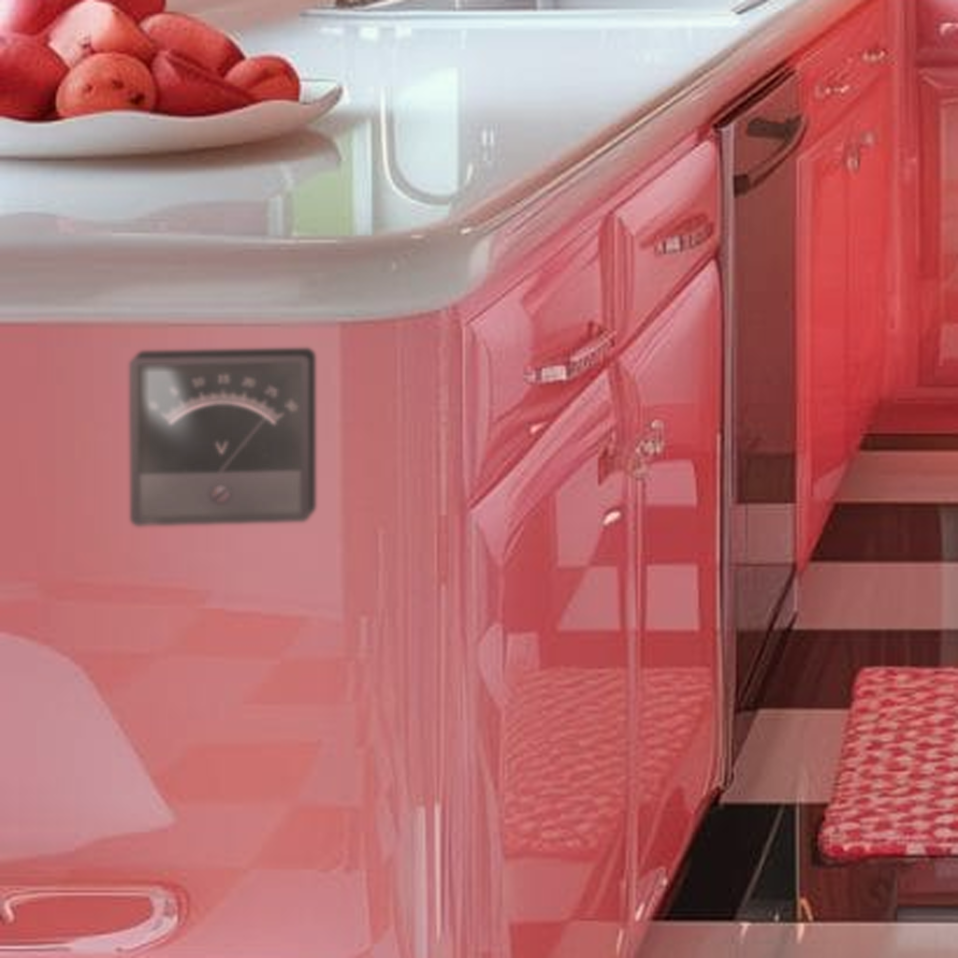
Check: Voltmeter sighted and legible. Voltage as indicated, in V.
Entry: 27.5 V
